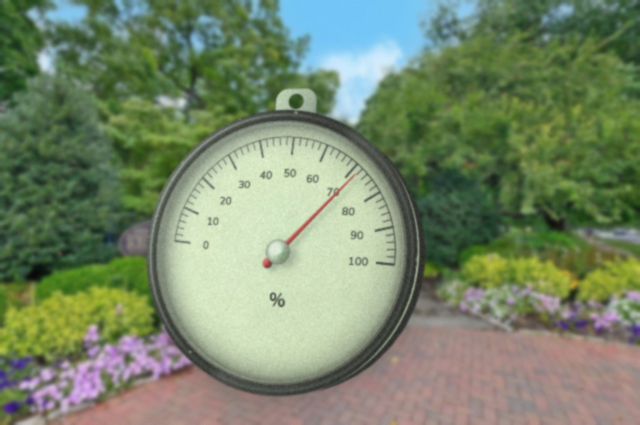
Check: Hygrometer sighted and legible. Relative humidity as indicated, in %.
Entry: 72 %
